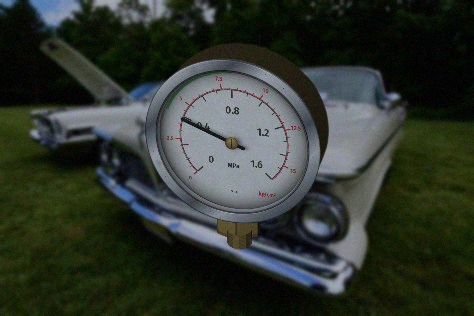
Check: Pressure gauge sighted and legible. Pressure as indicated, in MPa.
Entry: 0.4 MPa
